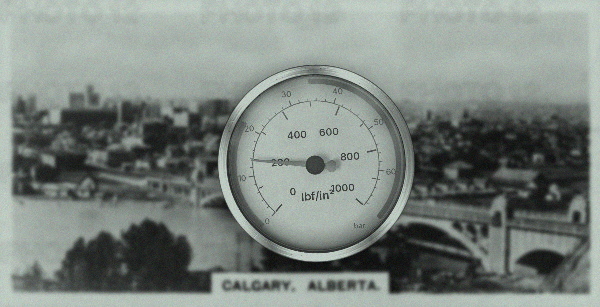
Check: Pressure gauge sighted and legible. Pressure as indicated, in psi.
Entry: 200 psi
